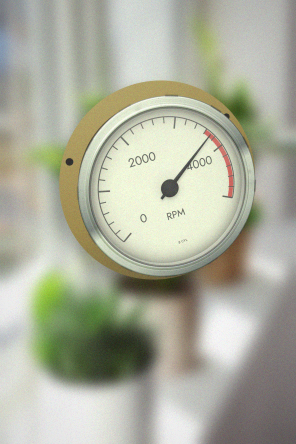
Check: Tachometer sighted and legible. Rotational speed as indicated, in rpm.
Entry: 3700 rpm
